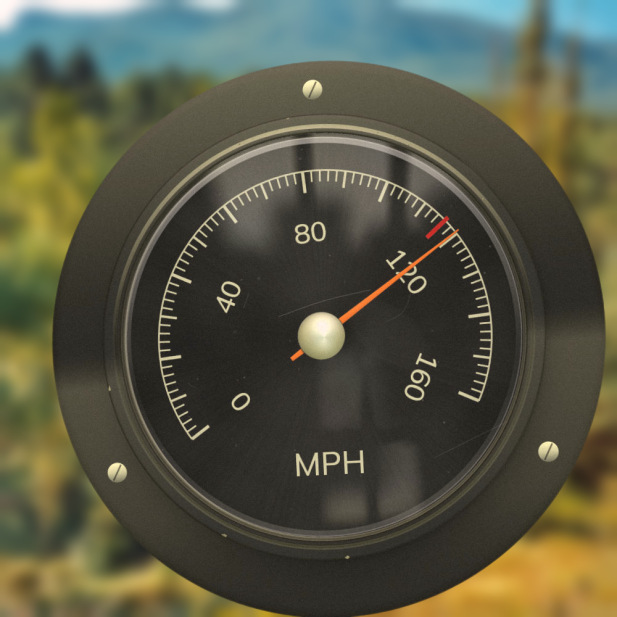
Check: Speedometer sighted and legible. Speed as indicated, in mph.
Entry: 120 mph
